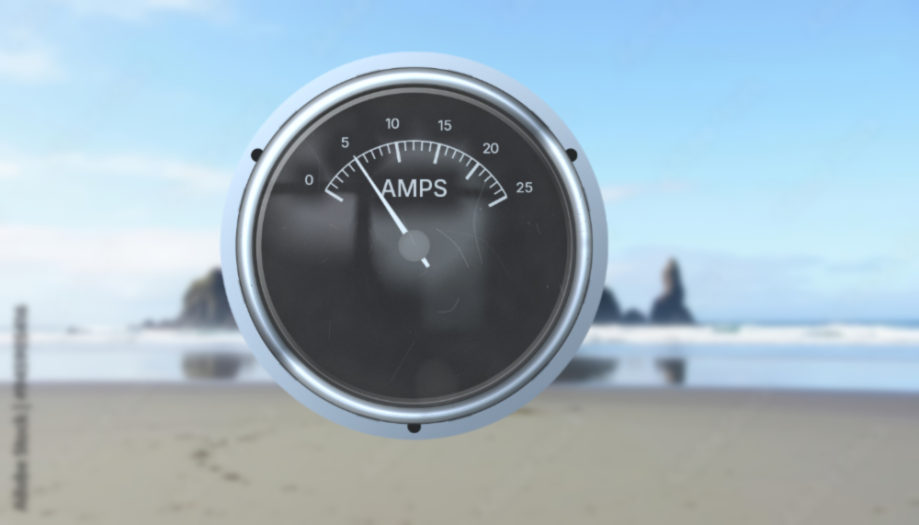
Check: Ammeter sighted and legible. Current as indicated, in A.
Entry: 5 A
